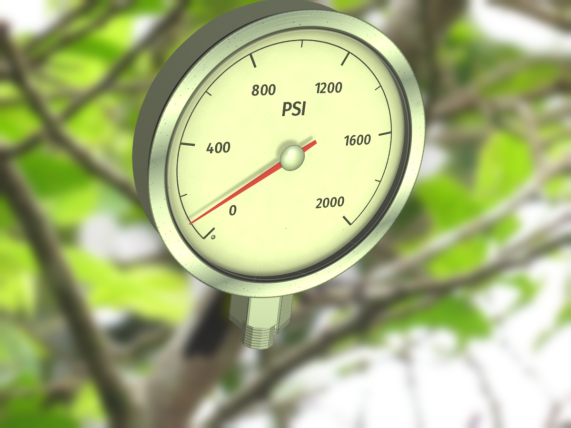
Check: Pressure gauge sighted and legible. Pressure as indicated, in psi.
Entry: 100 psi
